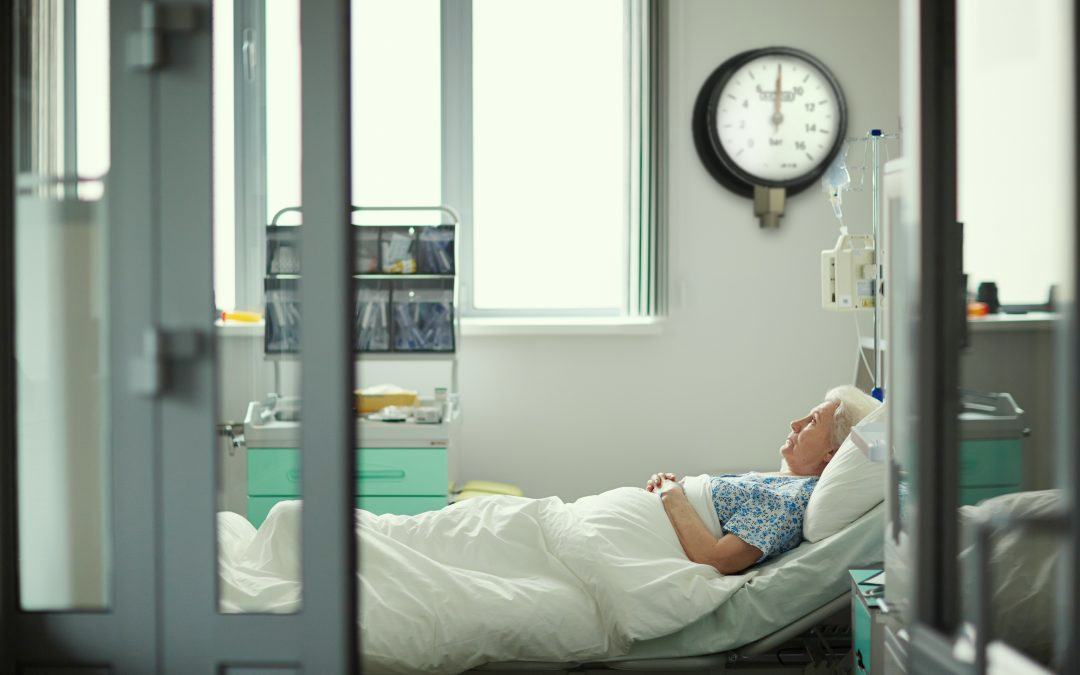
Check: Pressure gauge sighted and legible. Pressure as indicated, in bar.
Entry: 8 bar
